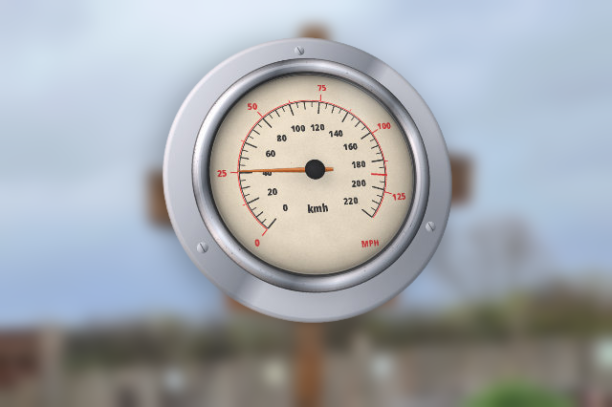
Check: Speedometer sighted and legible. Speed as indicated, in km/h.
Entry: 40 km/h
